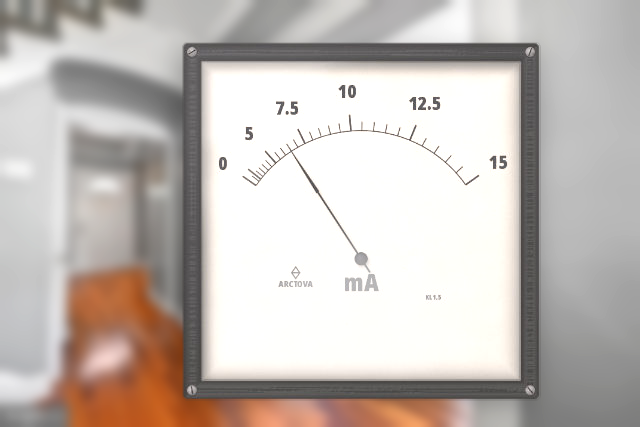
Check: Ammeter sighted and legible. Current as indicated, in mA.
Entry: 6.5 mA
